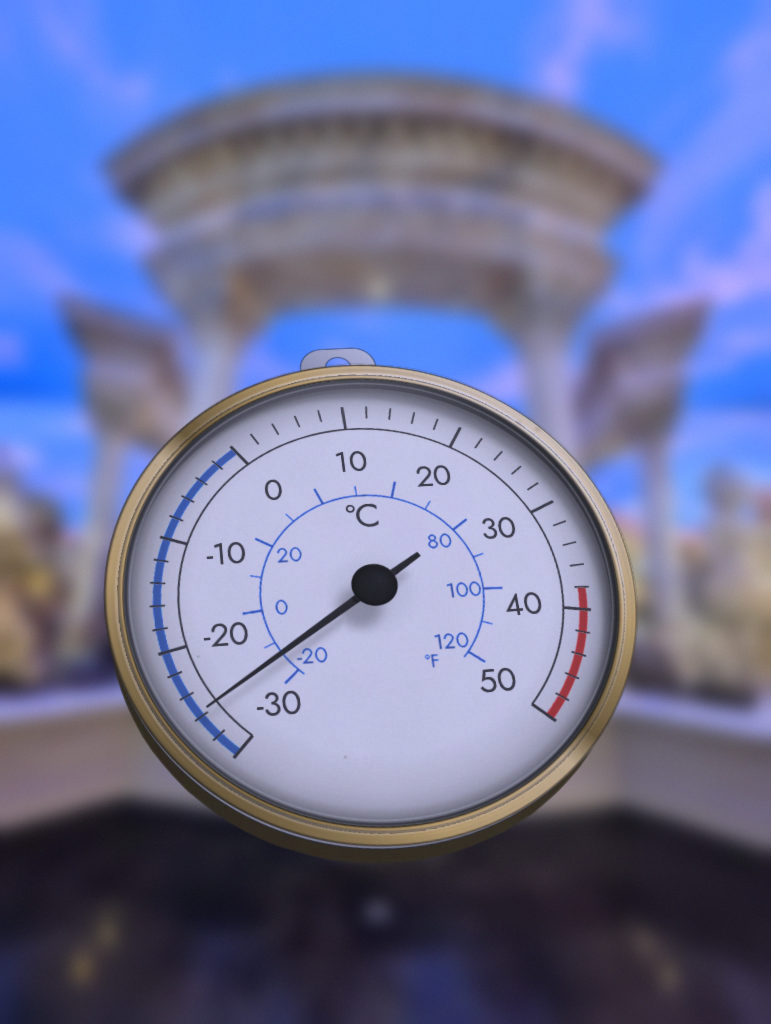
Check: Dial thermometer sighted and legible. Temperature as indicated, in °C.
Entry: -26 °C
